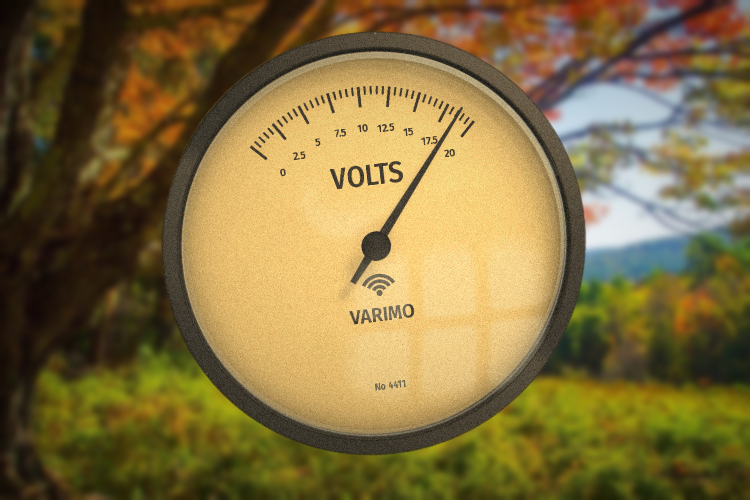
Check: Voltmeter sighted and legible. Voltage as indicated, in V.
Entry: 18.5 V
